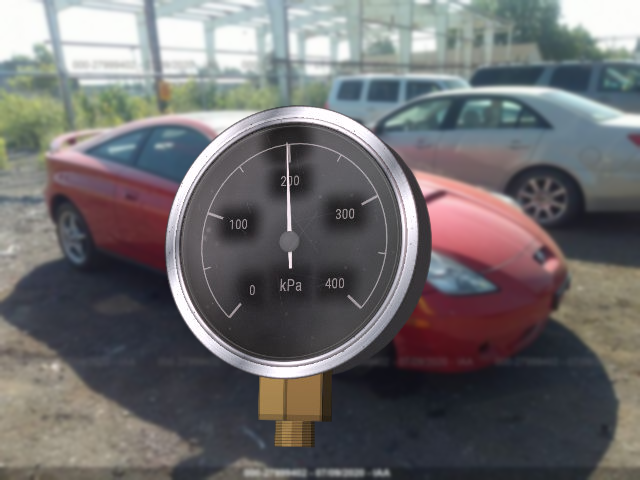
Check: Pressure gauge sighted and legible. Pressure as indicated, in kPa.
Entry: 200 kPa
